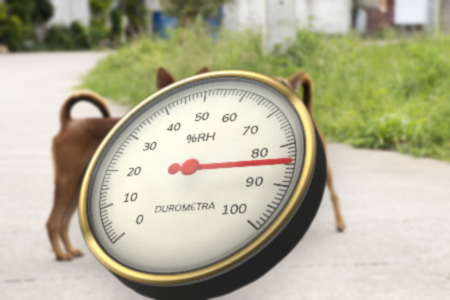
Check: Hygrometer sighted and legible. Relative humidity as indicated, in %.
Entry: 85 %
